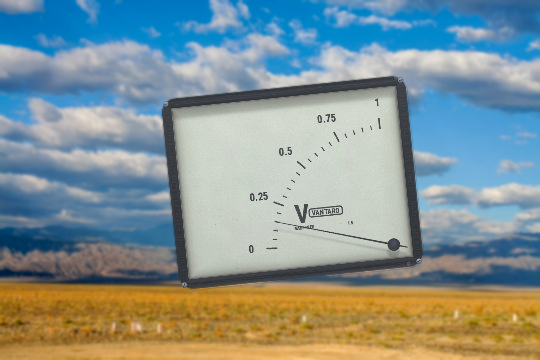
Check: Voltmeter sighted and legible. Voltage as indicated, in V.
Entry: 0.15 V
